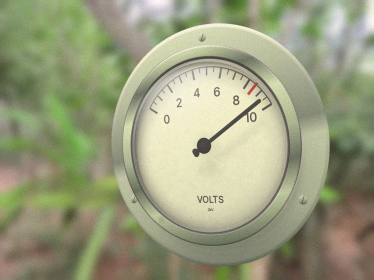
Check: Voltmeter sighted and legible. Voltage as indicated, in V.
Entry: 9.5 V
